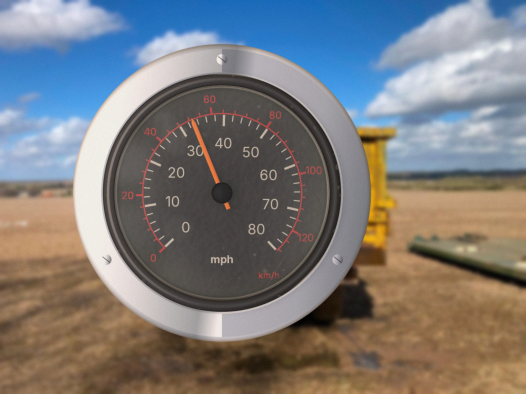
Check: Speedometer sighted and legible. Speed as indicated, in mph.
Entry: 33 mph
